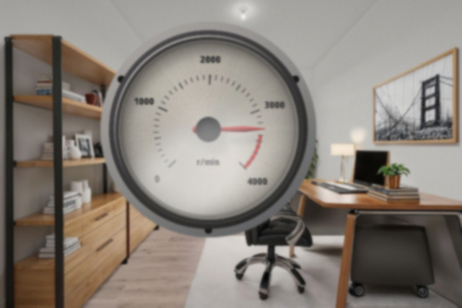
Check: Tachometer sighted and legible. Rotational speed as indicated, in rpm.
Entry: 3300 rpm
